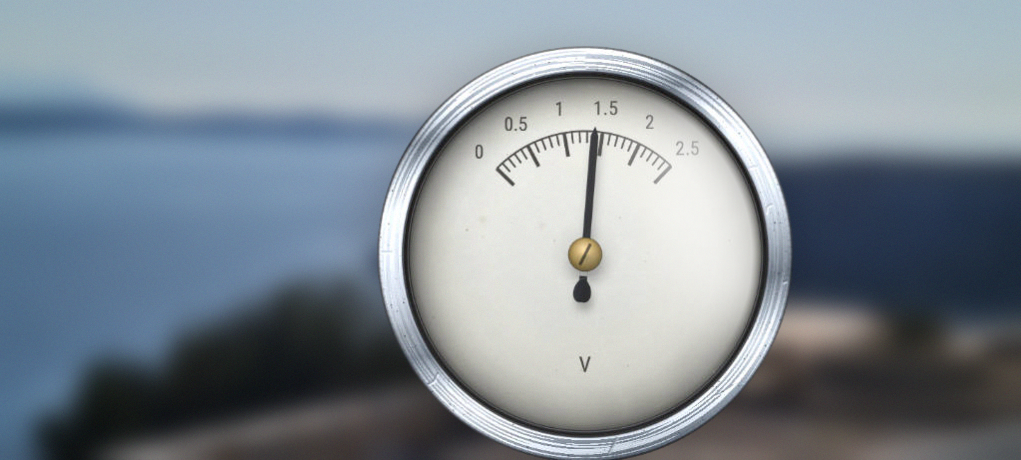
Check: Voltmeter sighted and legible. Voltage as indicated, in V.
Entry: 1.4 V
